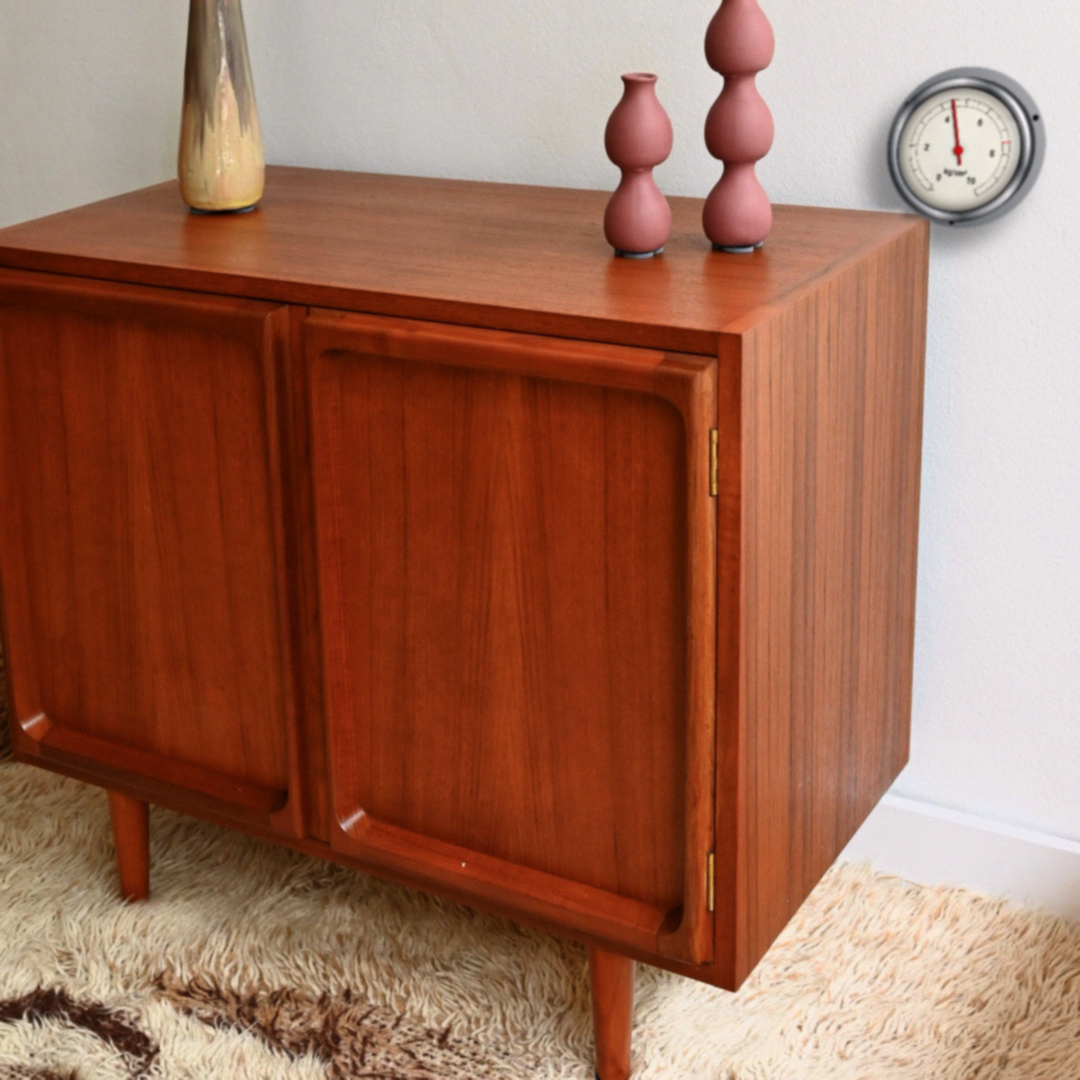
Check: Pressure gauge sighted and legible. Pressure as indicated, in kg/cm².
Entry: 4.5 kg/cm²
